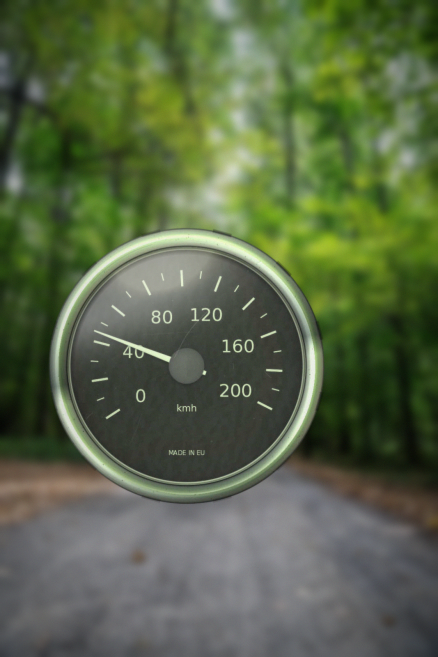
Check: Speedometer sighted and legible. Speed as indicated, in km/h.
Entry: 45 km/h
